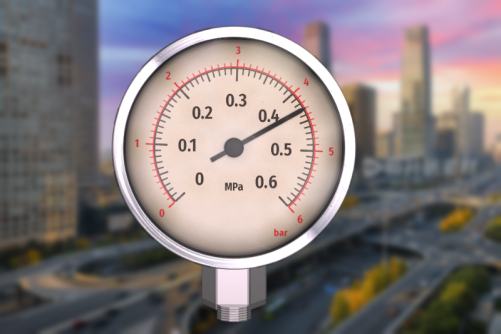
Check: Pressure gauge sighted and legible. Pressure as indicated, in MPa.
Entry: 0.43 MPa
